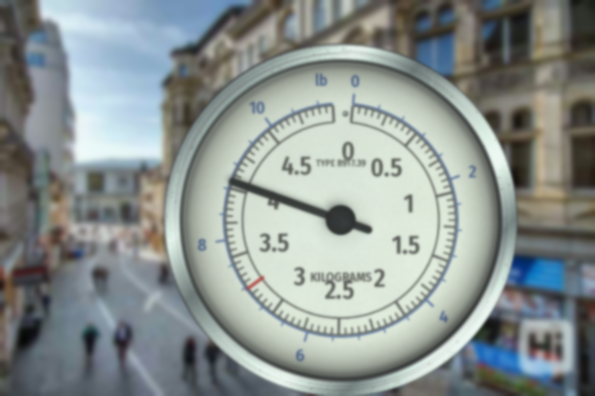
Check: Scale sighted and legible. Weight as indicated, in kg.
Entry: 4.05 kg
